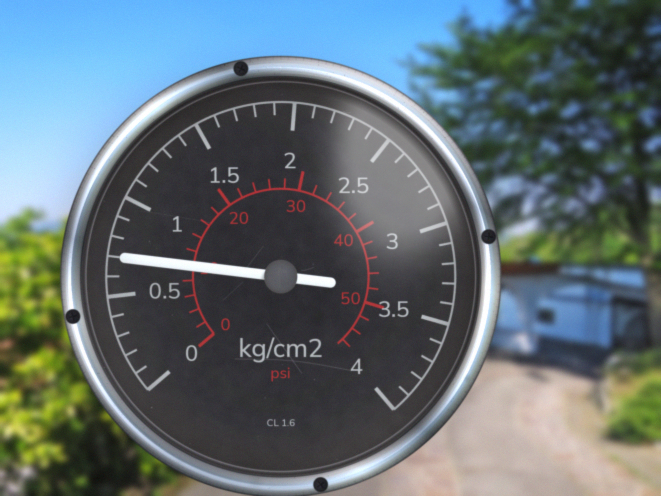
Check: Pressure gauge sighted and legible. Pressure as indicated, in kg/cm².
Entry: 0.7 kg/cm²
